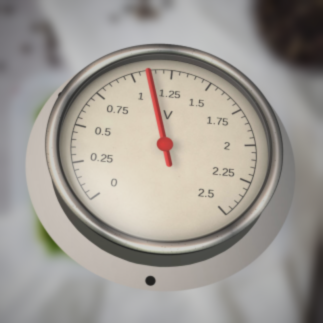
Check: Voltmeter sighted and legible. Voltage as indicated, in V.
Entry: 1.1 V
